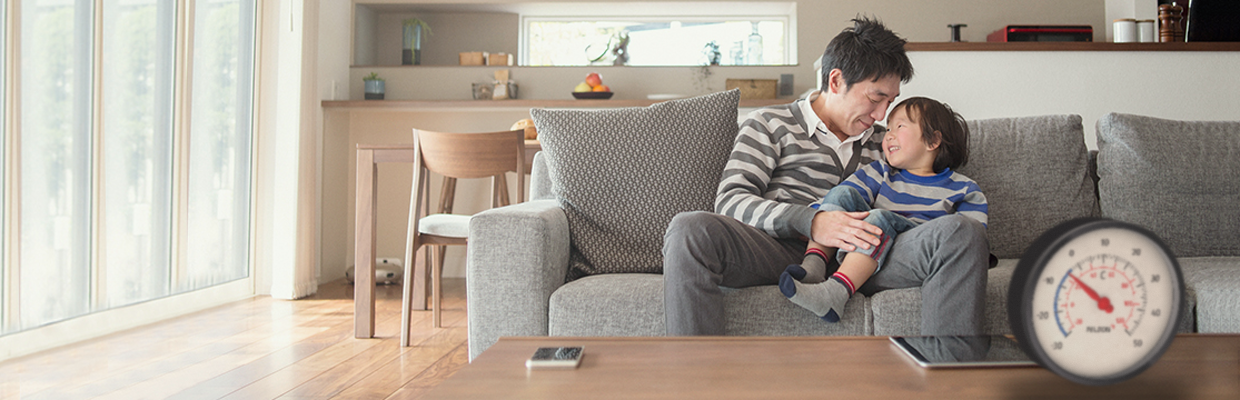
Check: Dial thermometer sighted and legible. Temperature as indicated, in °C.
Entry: -5 °C
